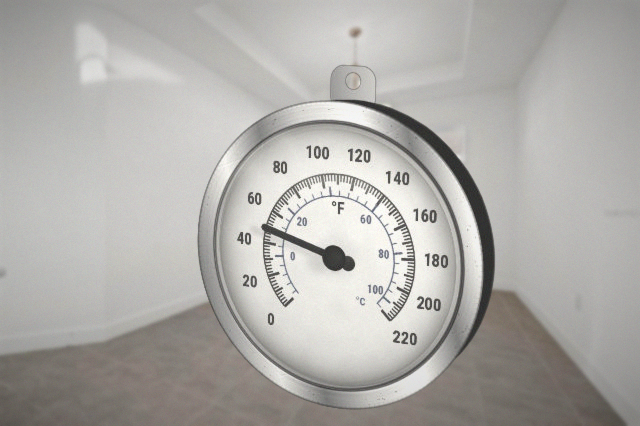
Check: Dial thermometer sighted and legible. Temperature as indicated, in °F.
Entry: 50 °F
